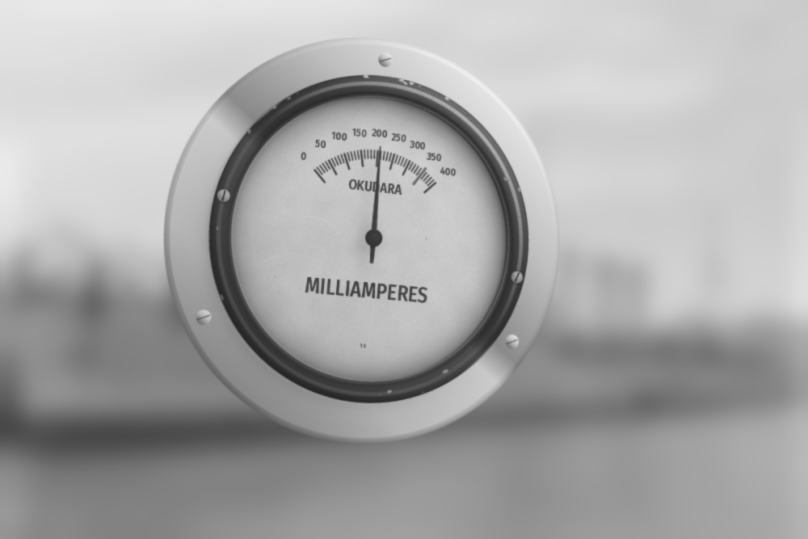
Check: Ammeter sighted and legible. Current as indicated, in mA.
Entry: 200 mA
